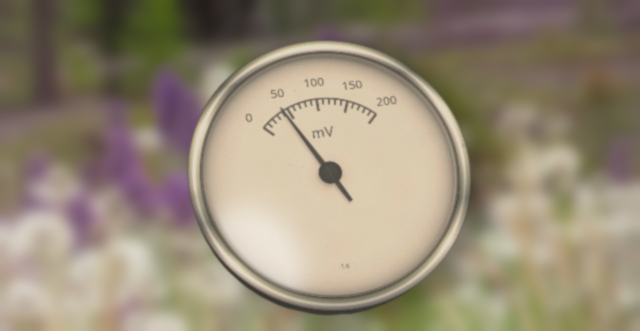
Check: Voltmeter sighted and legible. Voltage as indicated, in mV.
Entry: 40 mV
